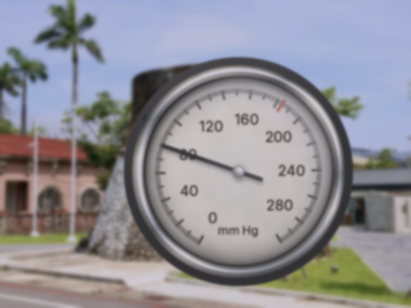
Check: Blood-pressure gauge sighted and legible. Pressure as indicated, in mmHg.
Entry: 80 mmHg
